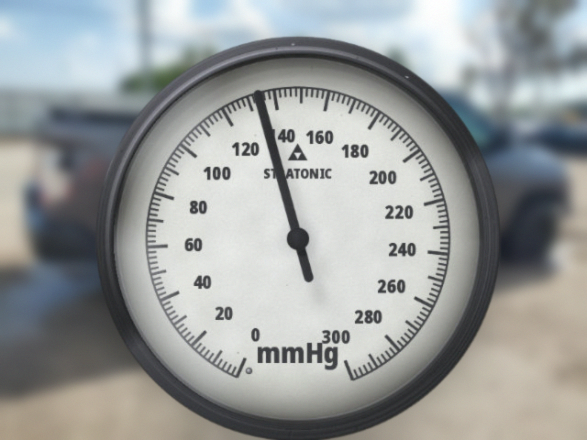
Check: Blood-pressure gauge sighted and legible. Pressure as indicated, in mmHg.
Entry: 134 mmHg
